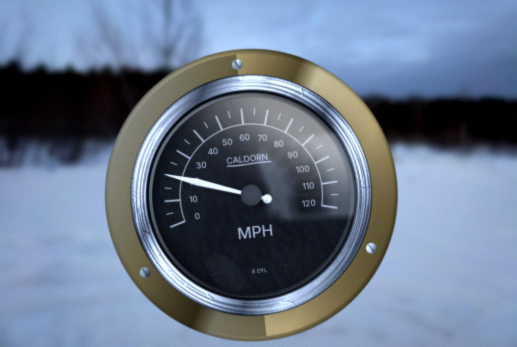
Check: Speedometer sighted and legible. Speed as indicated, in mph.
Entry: 20 mph
